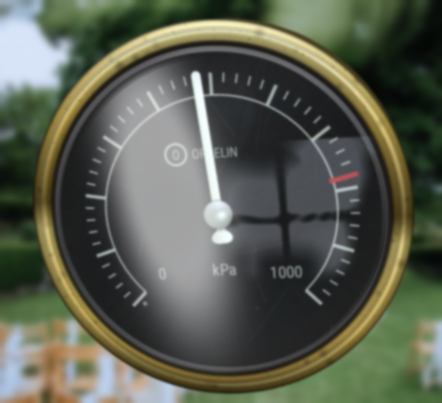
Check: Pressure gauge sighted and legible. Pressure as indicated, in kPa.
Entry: 480 kPa
